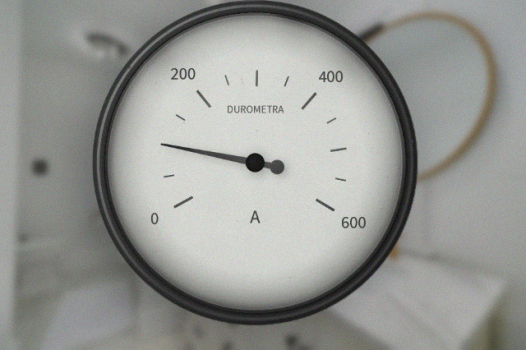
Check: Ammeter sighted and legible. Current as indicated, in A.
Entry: 100 A
